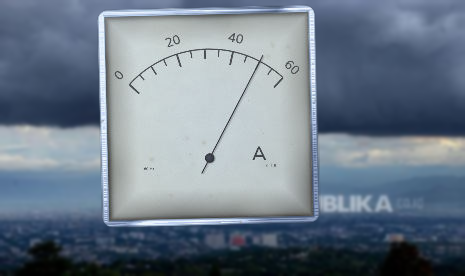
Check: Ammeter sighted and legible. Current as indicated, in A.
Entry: 50 A
